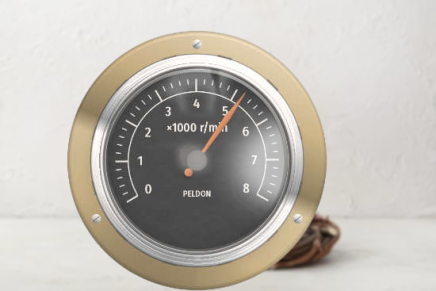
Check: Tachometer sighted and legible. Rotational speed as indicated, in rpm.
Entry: 5200 rpm
